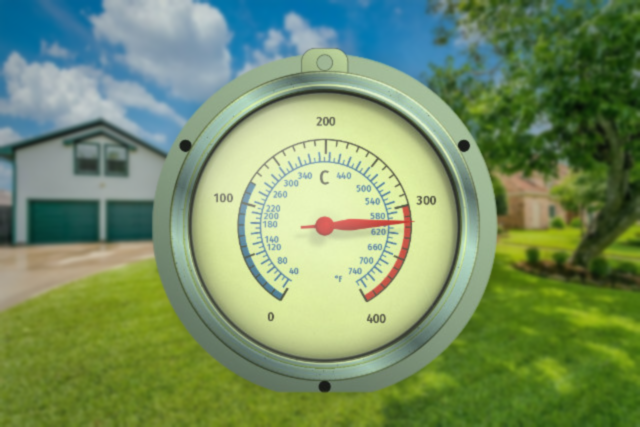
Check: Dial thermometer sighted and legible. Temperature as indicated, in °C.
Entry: 315 °C
